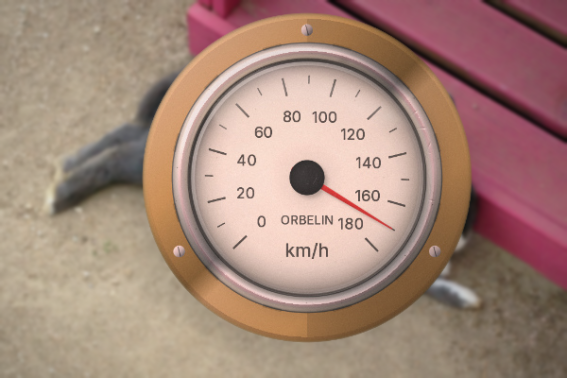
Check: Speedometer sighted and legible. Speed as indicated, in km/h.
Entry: 170 km/h
